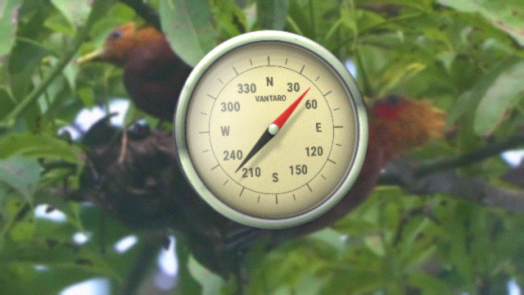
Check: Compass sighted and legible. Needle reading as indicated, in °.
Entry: 45 °
